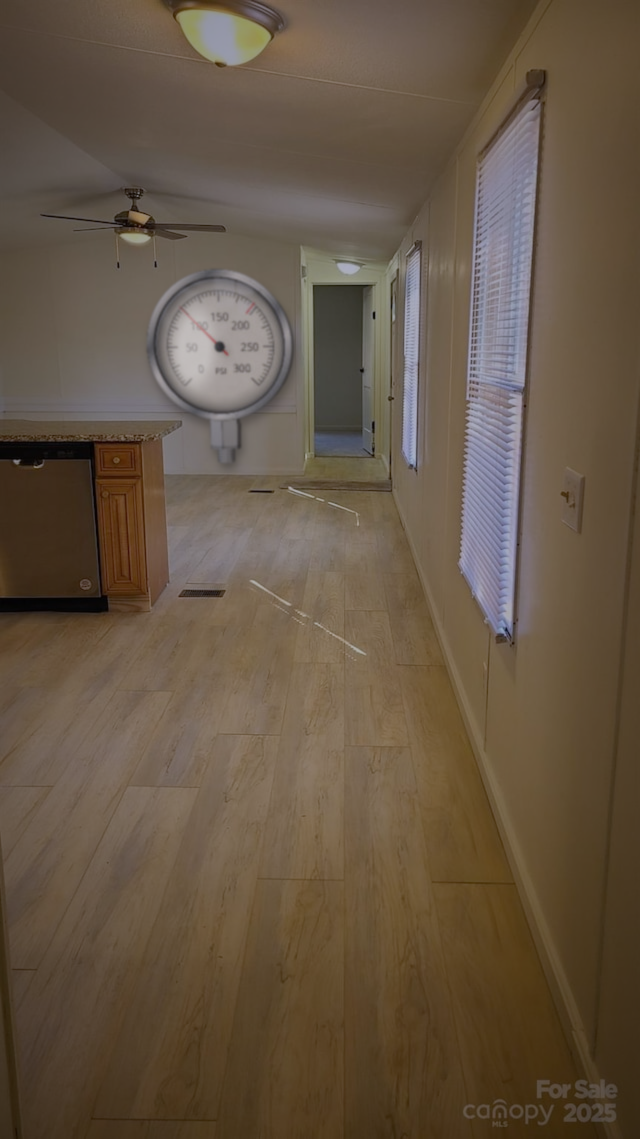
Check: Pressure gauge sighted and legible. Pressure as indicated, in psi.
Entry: 100 psi
